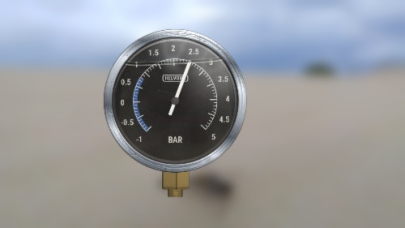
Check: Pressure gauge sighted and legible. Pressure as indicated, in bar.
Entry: 2.5 bar
